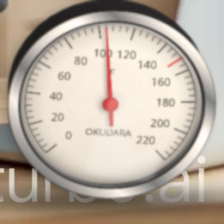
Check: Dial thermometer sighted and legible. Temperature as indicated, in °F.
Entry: 104 °F
